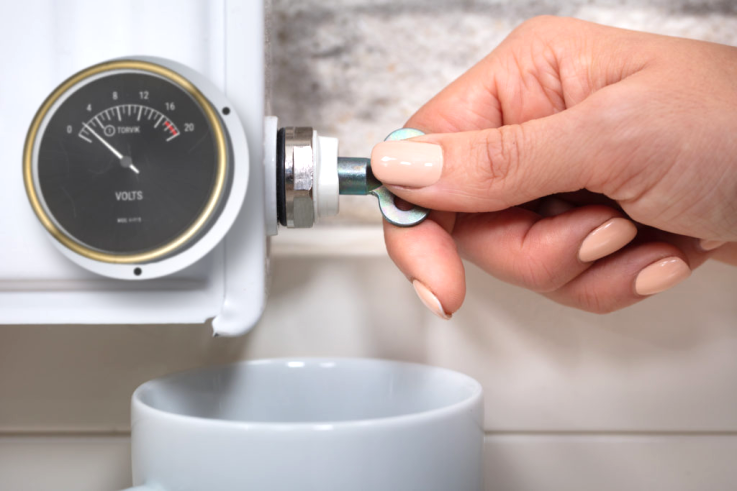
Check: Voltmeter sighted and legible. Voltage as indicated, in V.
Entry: 2 V
